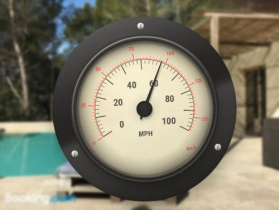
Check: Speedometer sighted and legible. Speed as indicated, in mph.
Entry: 60 mph
